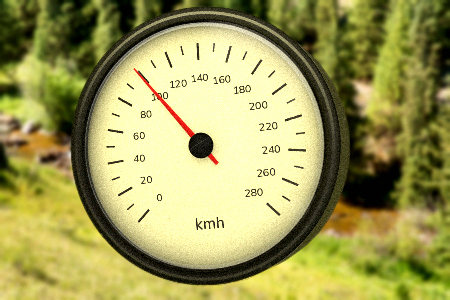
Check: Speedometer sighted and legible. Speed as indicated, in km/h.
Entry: 100 km/h
